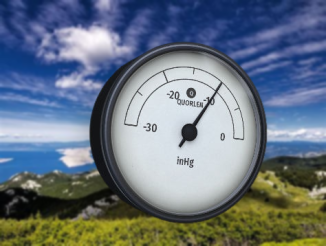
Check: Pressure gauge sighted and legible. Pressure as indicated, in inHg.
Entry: -10 inHg
